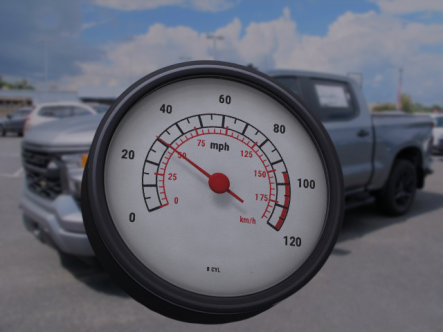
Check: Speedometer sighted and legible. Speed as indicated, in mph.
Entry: 30 mph
